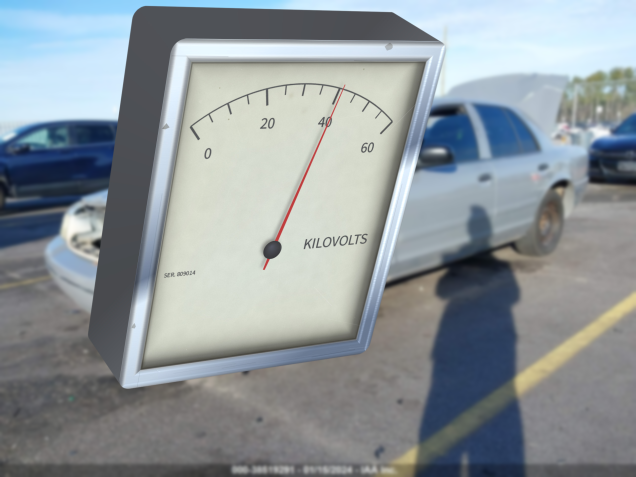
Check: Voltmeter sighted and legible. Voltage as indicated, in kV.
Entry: 40 kV
